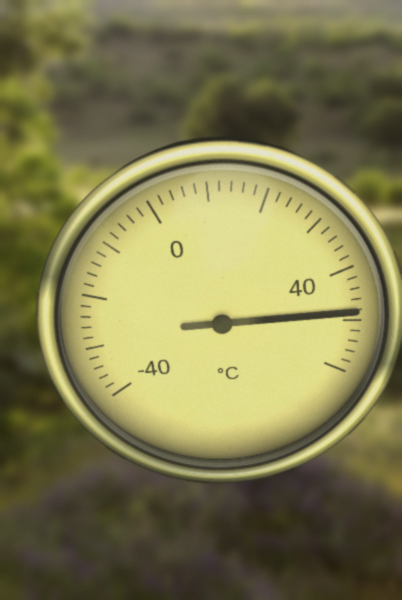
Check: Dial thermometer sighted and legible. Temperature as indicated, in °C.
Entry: 48 °C
